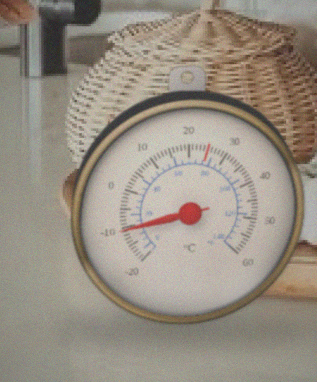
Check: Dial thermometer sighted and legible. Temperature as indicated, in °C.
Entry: -10 °C
